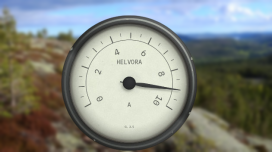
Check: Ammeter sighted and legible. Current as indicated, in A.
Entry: 9 A
